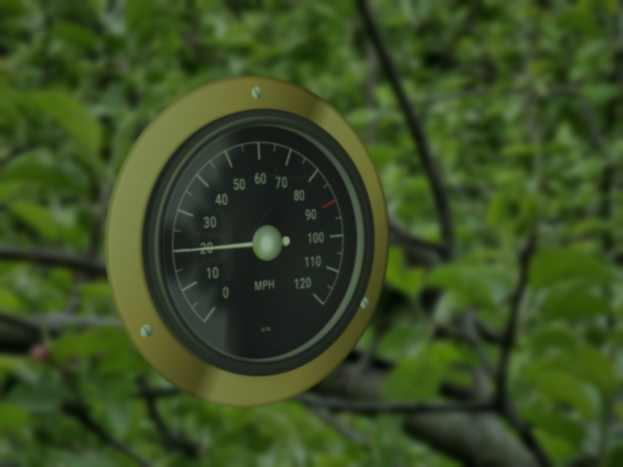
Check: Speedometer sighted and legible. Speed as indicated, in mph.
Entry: 20 mph
